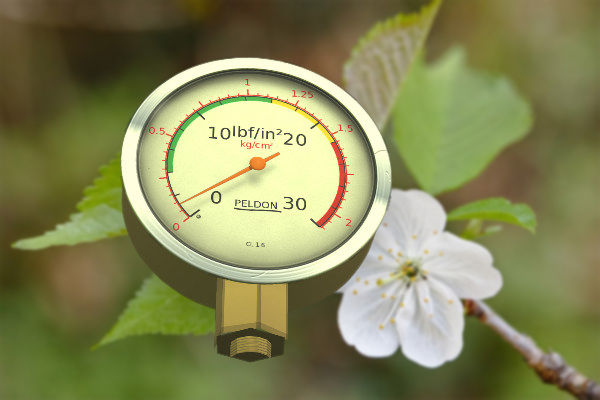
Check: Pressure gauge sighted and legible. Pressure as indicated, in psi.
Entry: 1 psi
